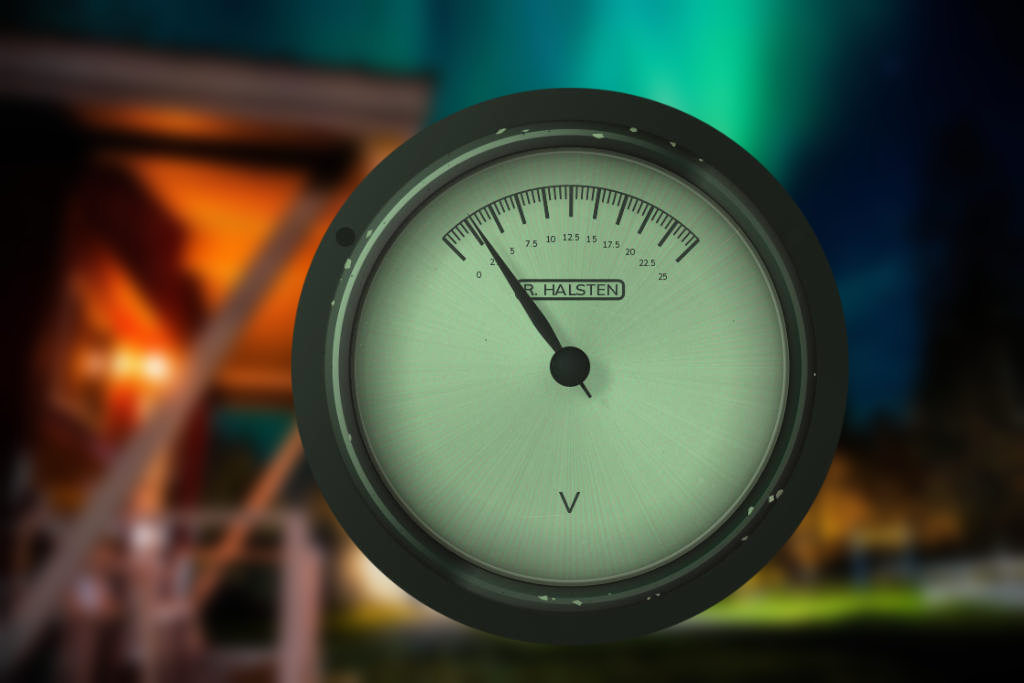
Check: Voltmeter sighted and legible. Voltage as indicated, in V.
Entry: 3 V
